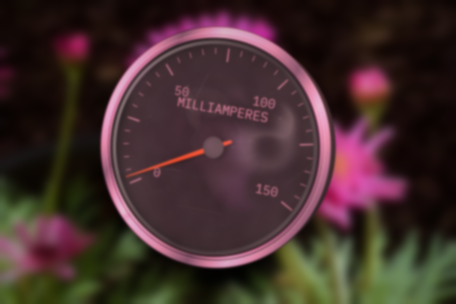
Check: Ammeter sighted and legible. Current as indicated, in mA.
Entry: 2.5 mA
